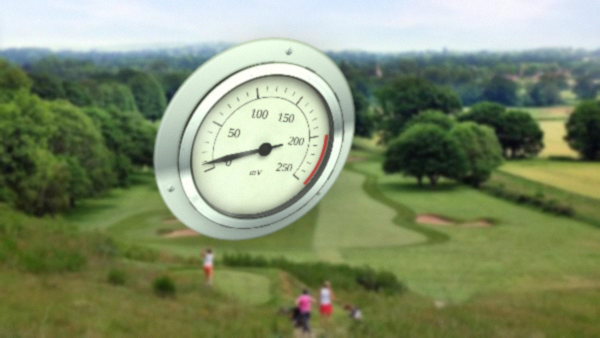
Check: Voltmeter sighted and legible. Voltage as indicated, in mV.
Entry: 10 mV
